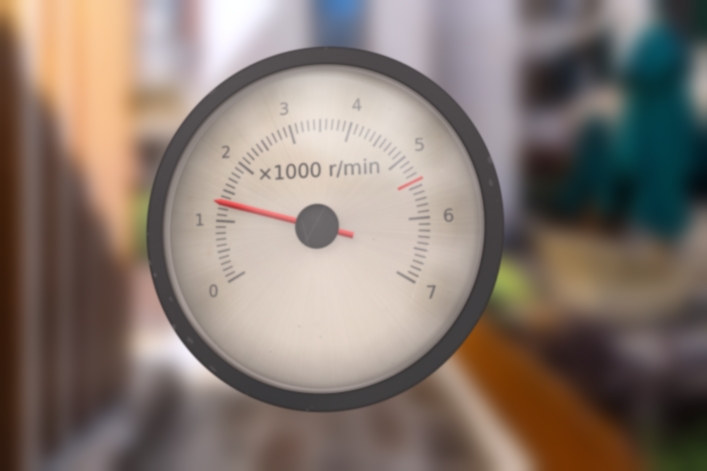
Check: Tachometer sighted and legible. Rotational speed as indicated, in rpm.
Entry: 1300 rpm
